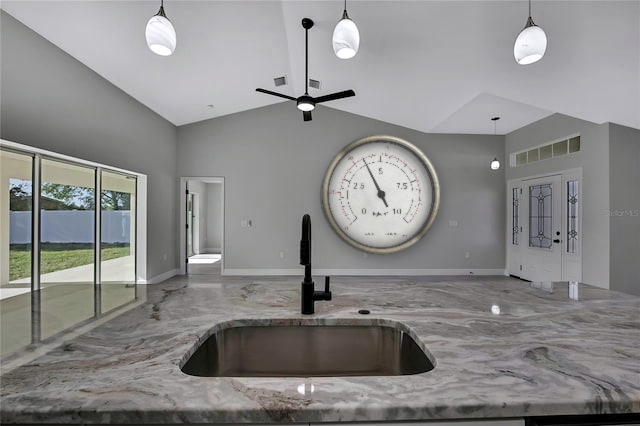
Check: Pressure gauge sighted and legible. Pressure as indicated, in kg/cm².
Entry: 4 kg/cm²
